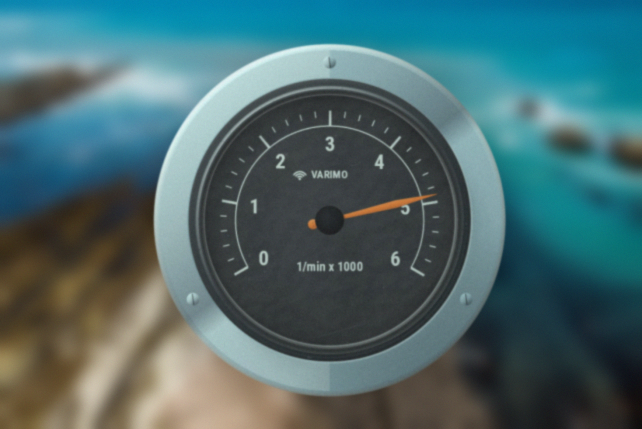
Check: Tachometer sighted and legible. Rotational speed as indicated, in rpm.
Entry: 4900 rpm
